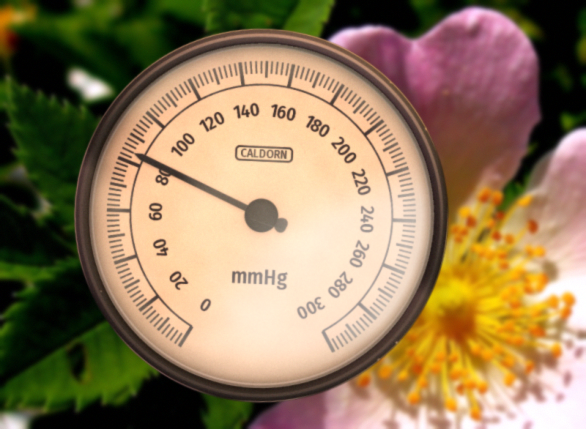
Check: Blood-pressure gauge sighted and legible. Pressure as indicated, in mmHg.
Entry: 84 mmHg
